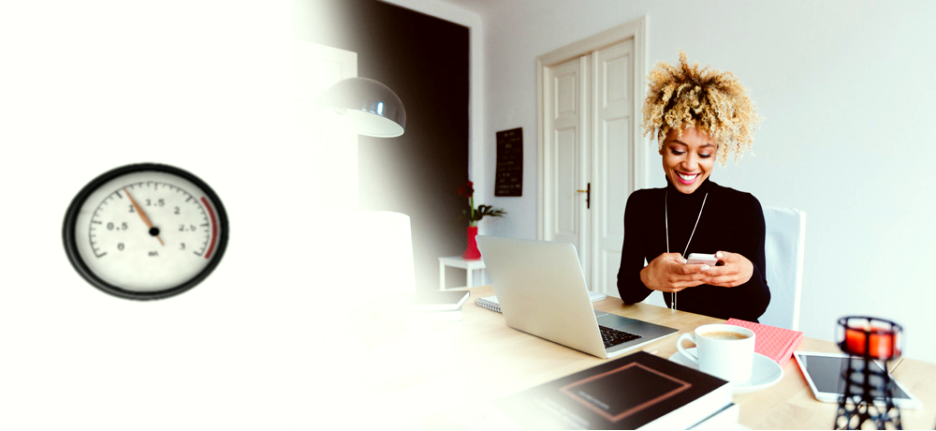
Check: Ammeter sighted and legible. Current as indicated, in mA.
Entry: 1.1 mA
